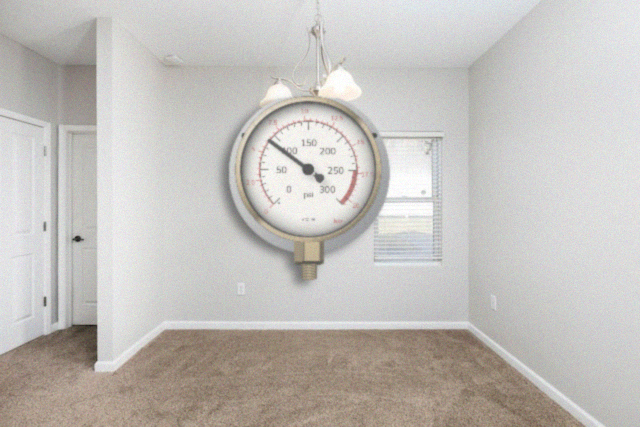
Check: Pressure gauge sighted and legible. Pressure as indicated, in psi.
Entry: 90 psi
